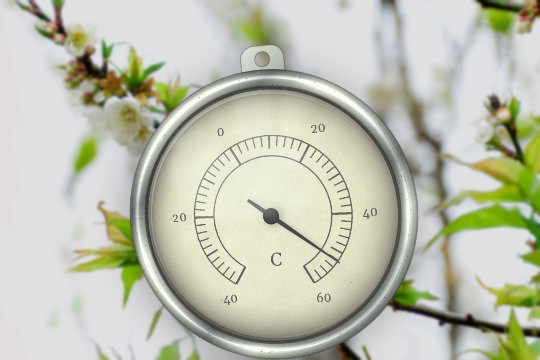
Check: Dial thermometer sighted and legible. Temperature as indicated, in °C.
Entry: 52 °C
